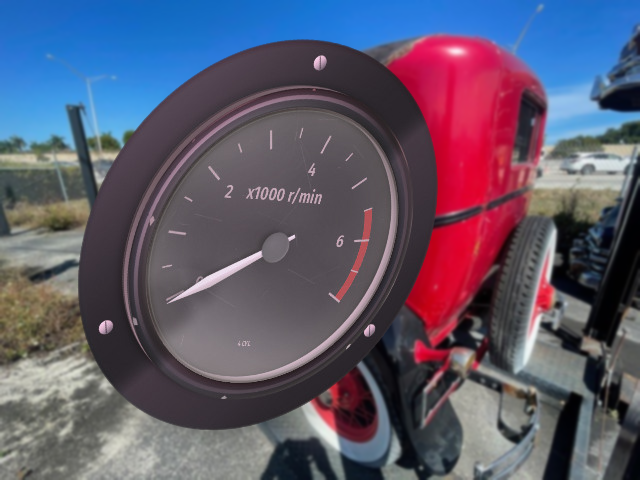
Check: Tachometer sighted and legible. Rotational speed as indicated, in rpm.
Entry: 0 rpm
